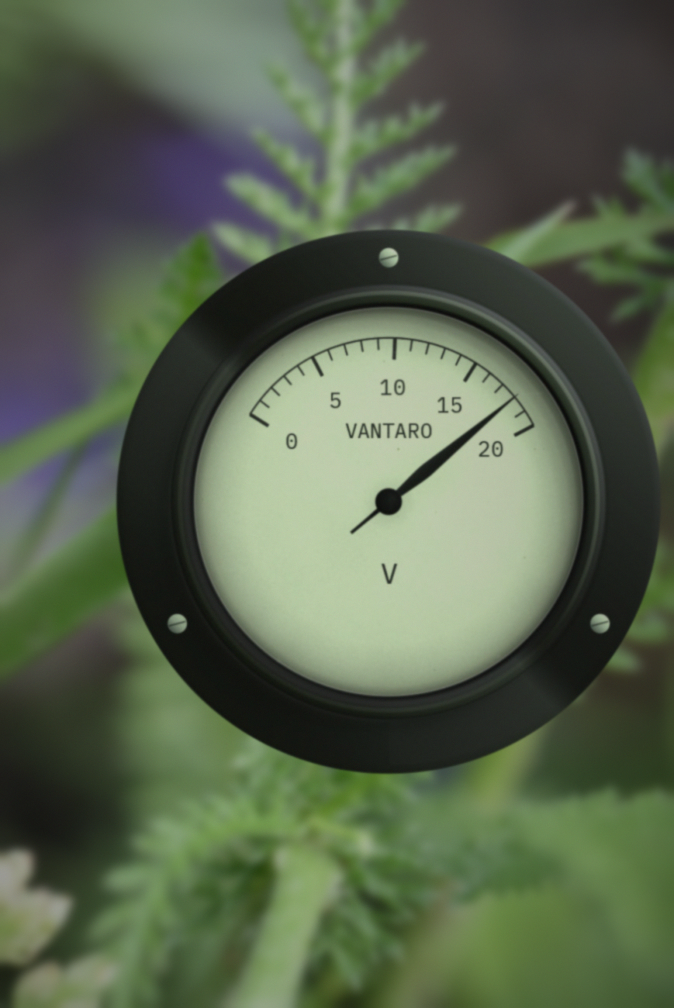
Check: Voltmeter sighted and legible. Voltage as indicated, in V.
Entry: 18 V
